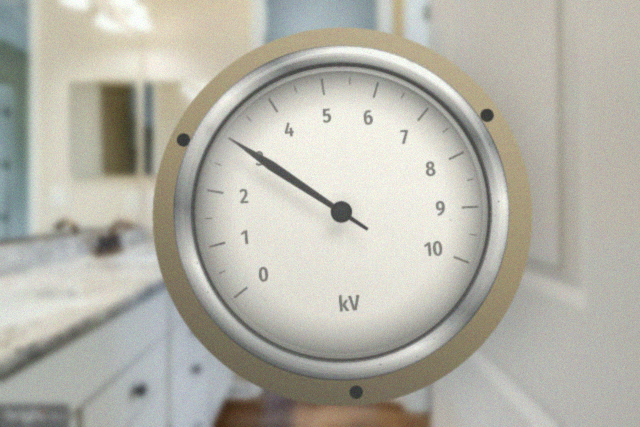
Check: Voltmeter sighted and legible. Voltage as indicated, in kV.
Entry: 3 kV
